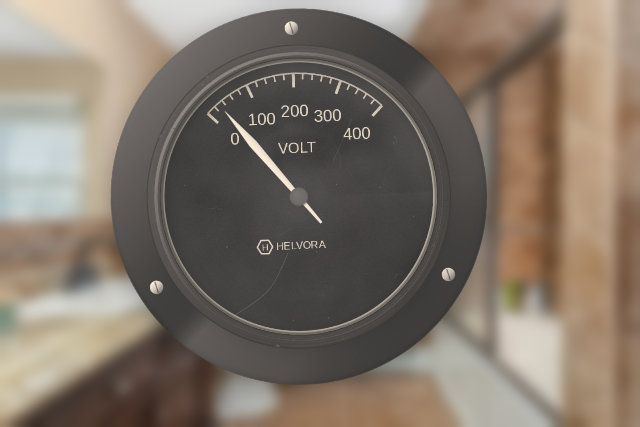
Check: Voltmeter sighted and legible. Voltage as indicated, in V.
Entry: 30 V
